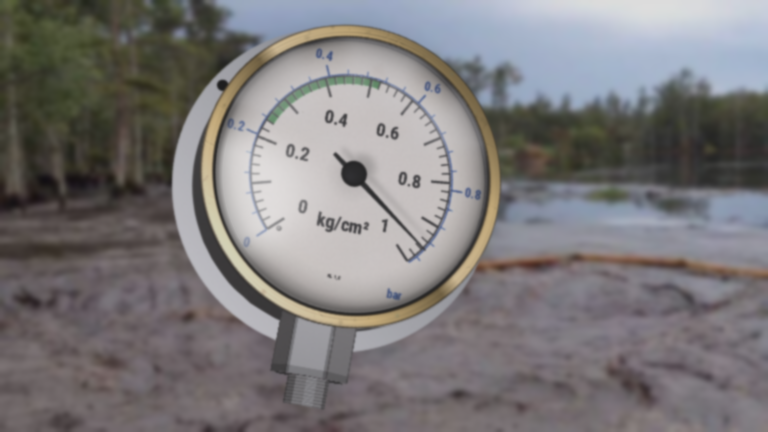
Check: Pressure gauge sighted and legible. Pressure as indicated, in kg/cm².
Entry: 0.96 kg/cm²
